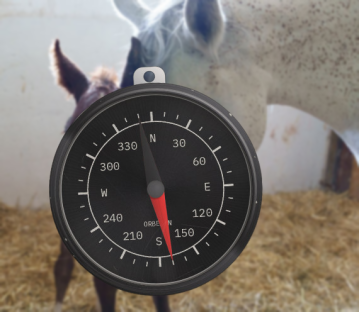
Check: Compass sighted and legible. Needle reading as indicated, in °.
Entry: 170 °
